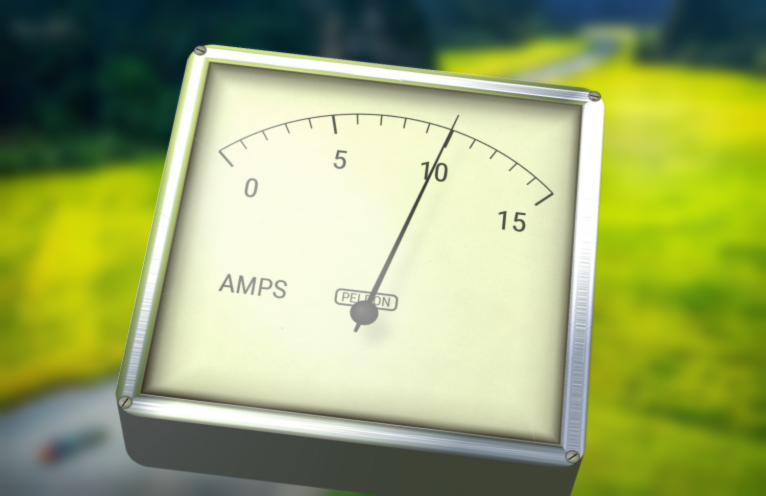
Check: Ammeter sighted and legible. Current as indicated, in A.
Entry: 10 A
